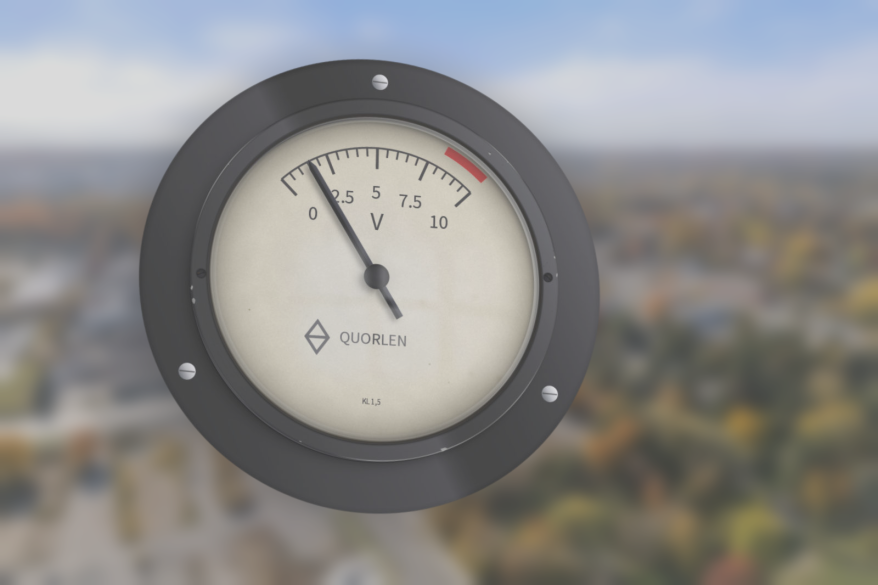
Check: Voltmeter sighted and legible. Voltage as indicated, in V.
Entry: 1.5 V
